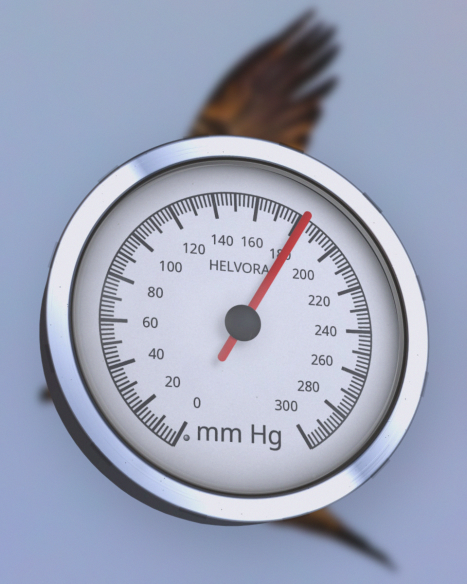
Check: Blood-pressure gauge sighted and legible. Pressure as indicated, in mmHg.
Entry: 182 mmHg
